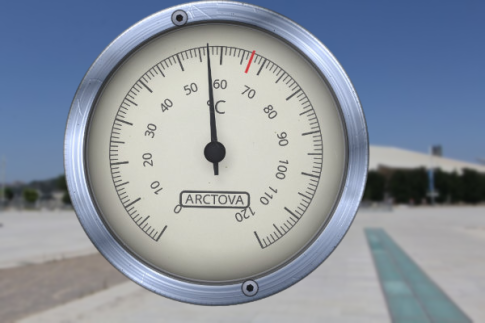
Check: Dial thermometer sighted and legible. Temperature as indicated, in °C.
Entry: 57 °C
